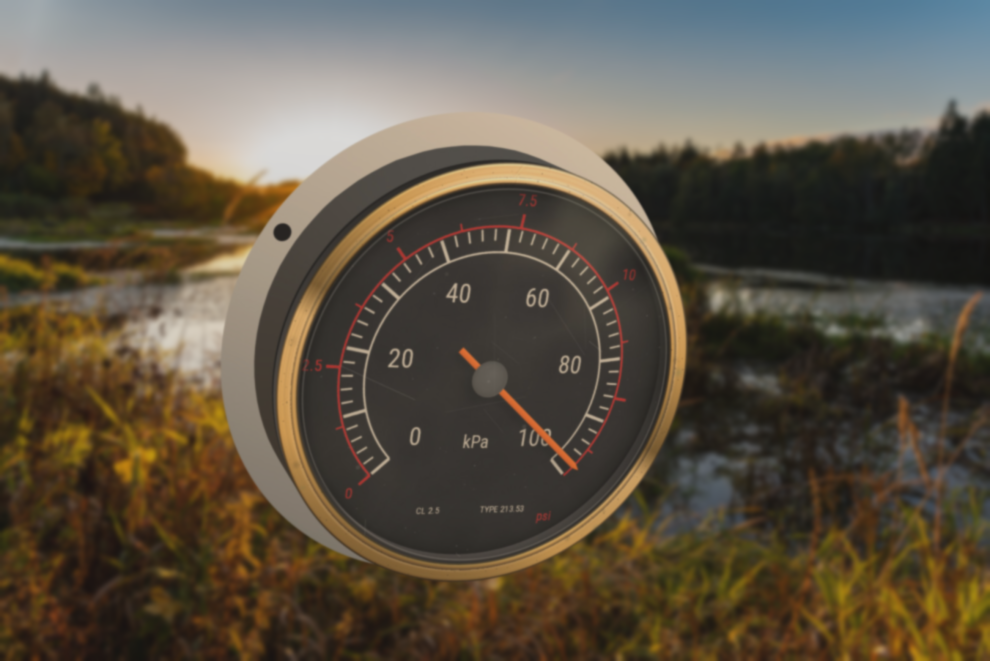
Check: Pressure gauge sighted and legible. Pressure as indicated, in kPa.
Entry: 98 kPa
